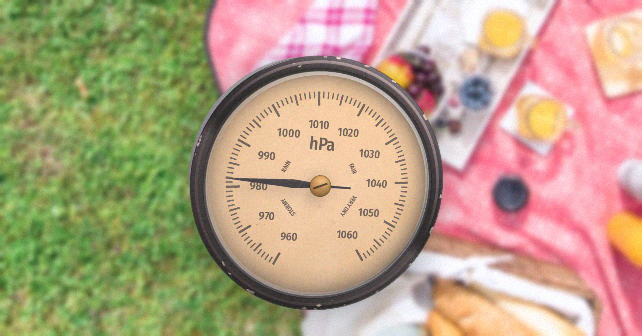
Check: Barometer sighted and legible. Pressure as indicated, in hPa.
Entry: 982 hPa
